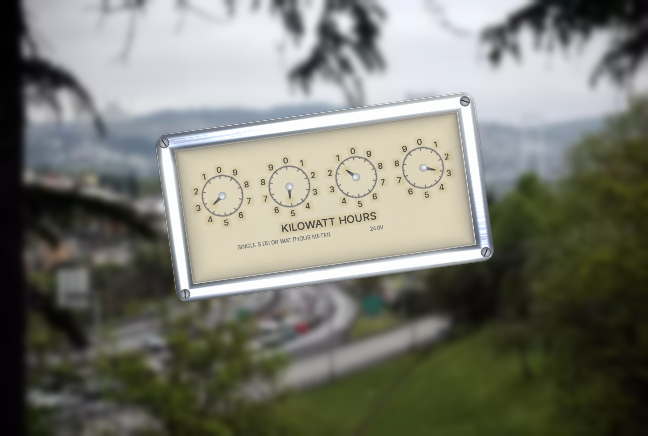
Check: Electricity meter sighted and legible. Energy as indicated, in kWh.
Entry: 3513 kWh
